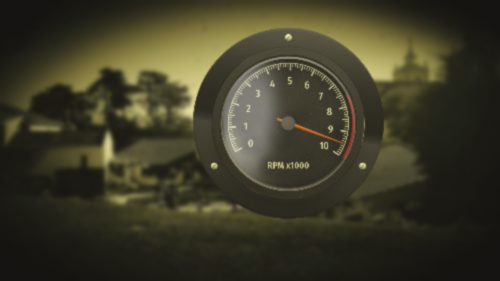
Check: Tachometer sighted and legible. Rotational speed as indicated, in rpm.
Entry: 9500 rpm
